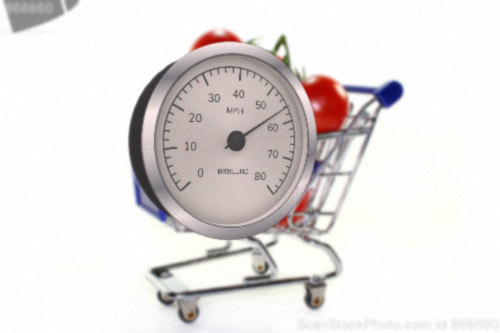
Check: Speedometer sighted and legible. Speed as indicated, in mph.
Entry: 56 mph
